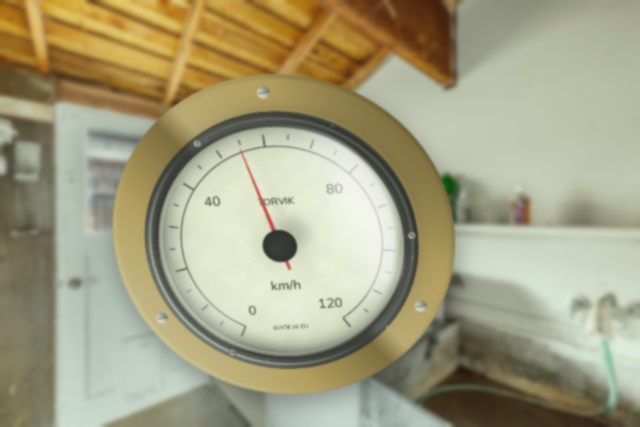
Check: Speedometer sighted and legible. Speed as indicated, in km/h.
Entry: 55 km/h
